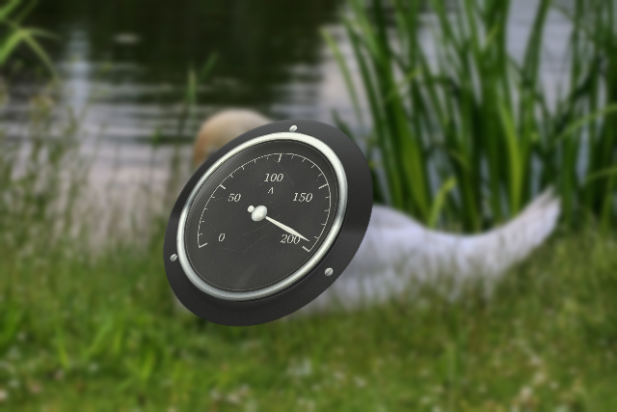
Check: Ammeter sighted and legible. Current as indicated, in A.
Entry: 195 A
